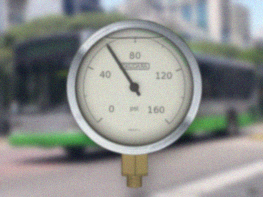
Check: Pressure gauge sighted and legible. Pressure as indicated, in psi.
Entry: 60 psi
